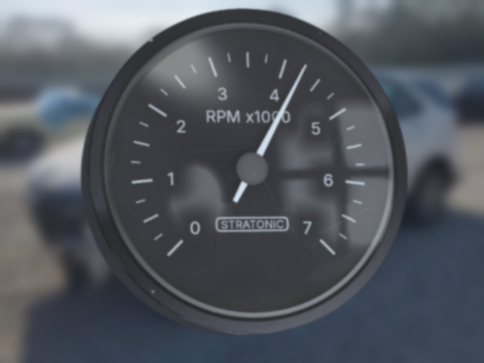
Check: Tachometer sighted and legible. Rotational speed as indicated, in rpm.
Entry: 4250 rpm
